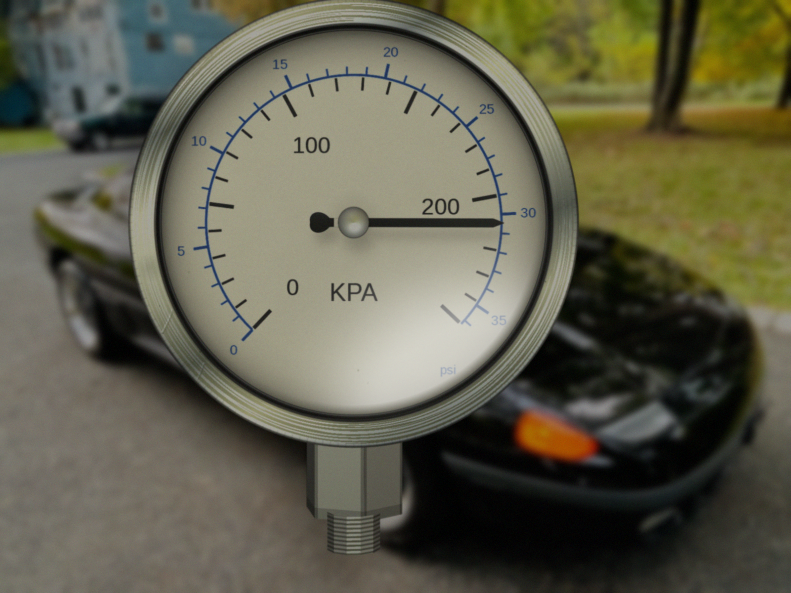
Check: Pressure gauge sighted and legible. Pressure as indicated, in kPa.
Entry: 210 kPa
